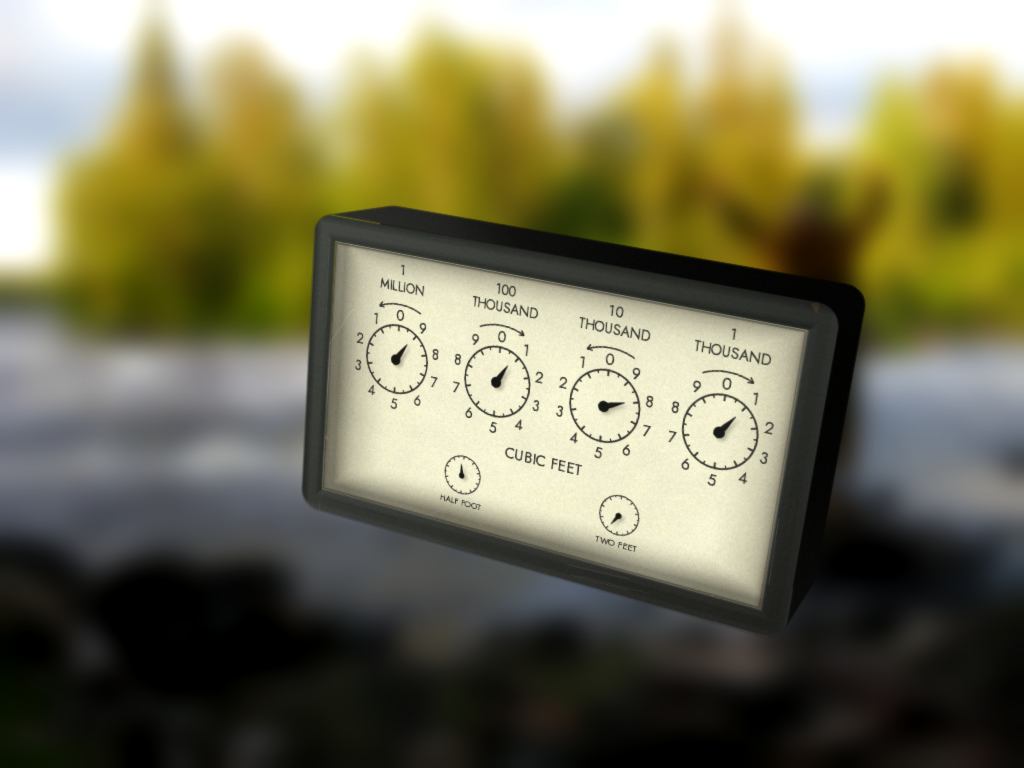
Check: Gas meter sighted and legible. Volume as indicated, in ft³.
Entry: 908100 ft³
